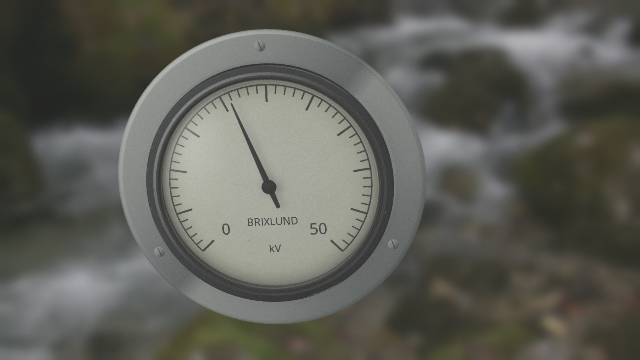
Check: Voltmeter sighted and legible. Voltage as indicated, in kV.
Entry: 21 kV
